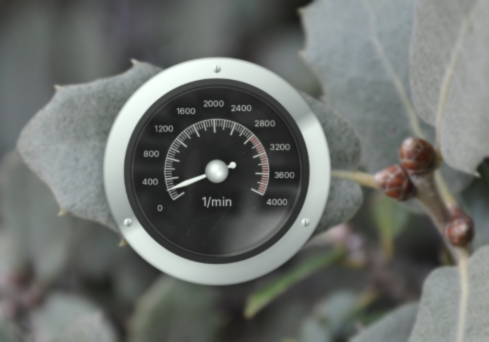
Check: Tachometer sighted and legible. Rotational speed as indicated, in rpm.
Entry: 200 rpm
